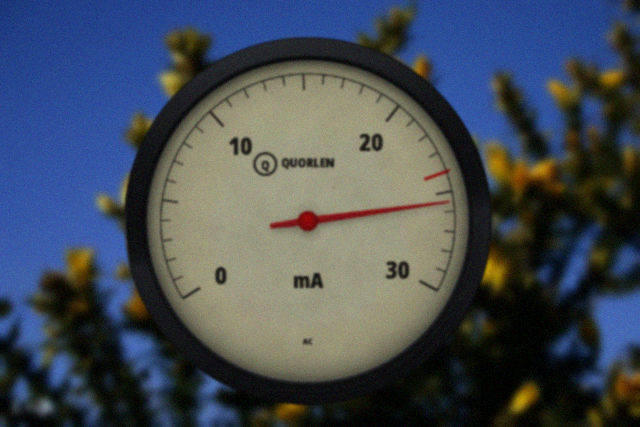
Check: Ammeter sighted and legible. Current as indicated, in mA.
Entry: 25.5 mA
